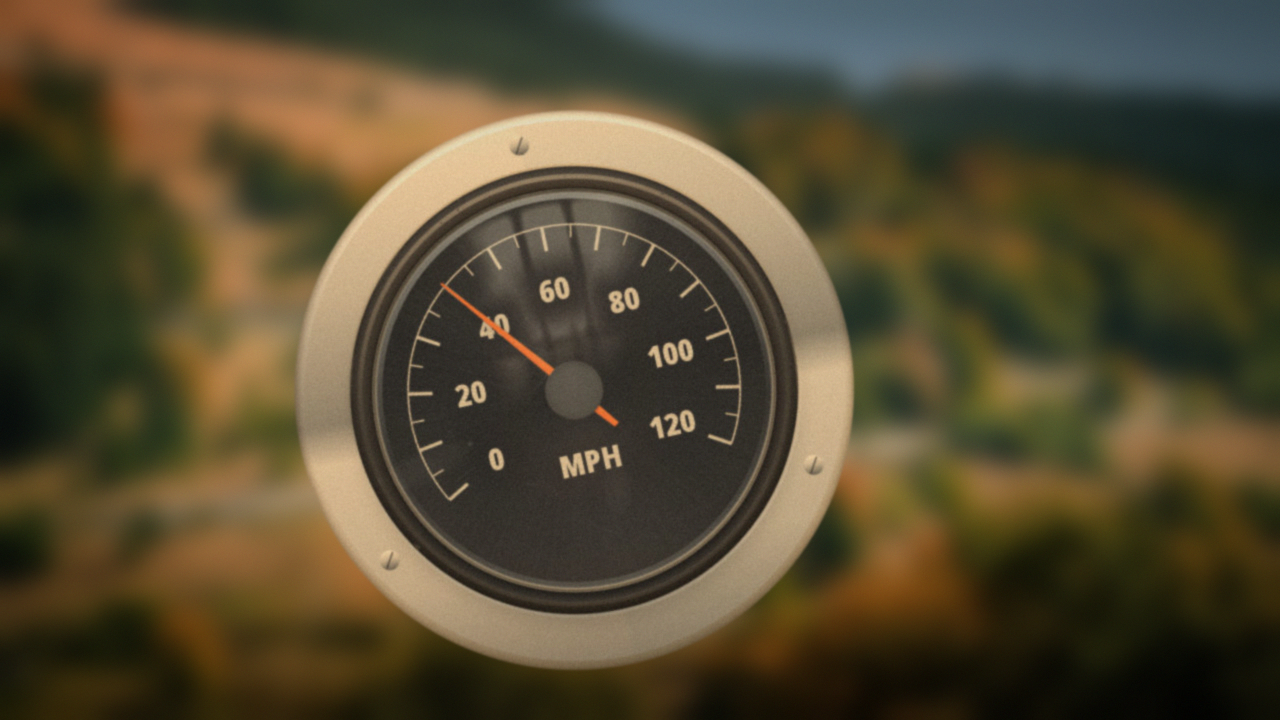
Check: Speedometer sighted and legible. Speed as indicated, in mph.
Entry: 40 mph
